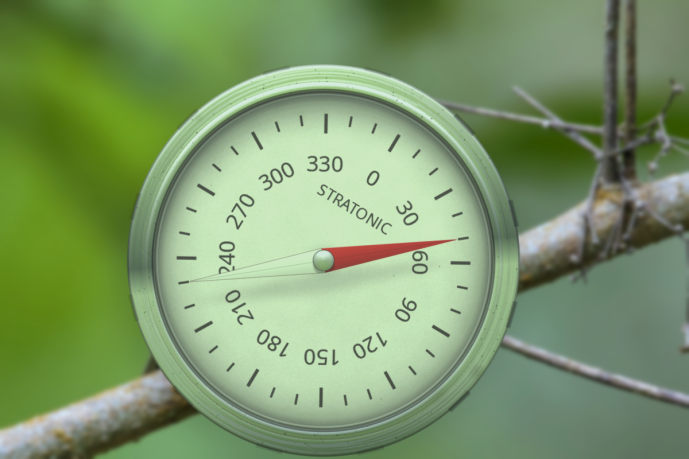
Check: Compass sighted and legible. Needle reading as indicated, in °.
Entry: 50 °
